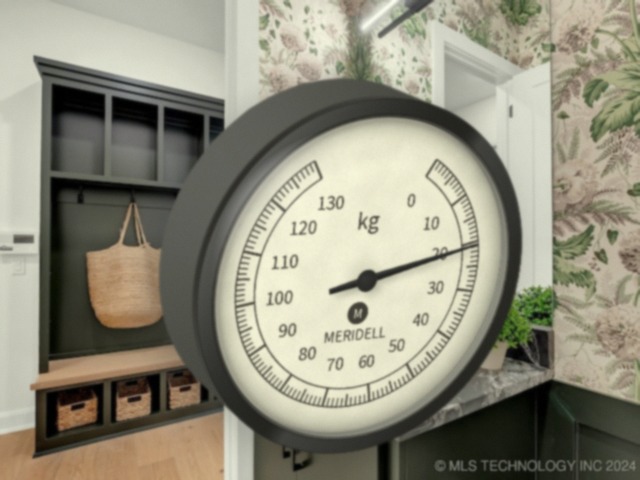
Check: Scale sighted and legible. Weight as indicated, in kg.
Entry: 20 kg
